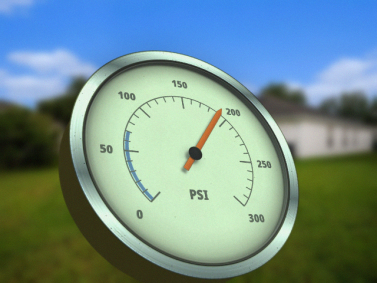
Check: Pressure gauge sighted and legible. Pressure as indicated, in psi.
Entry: 190 psi
